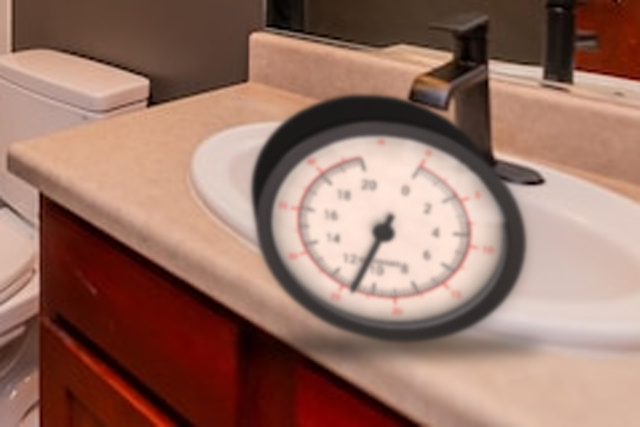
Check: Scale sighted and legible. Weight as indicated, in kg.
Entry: 11 kg
